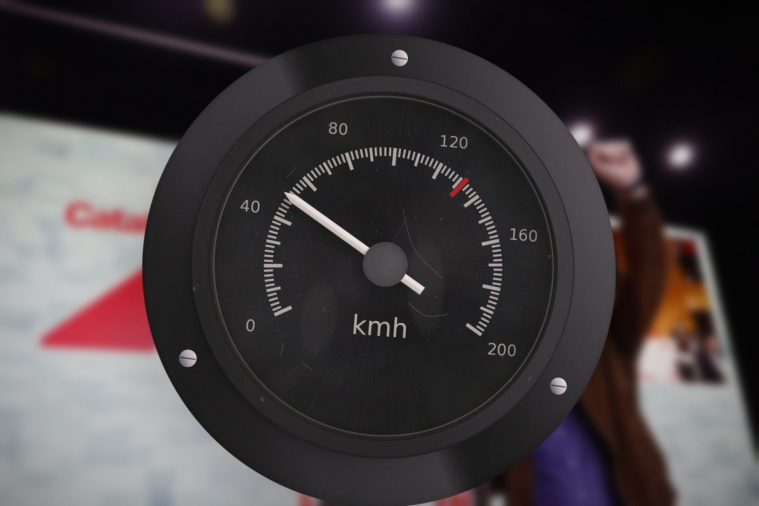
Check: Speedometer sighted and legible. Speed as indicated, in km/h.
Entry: 50 km/h
